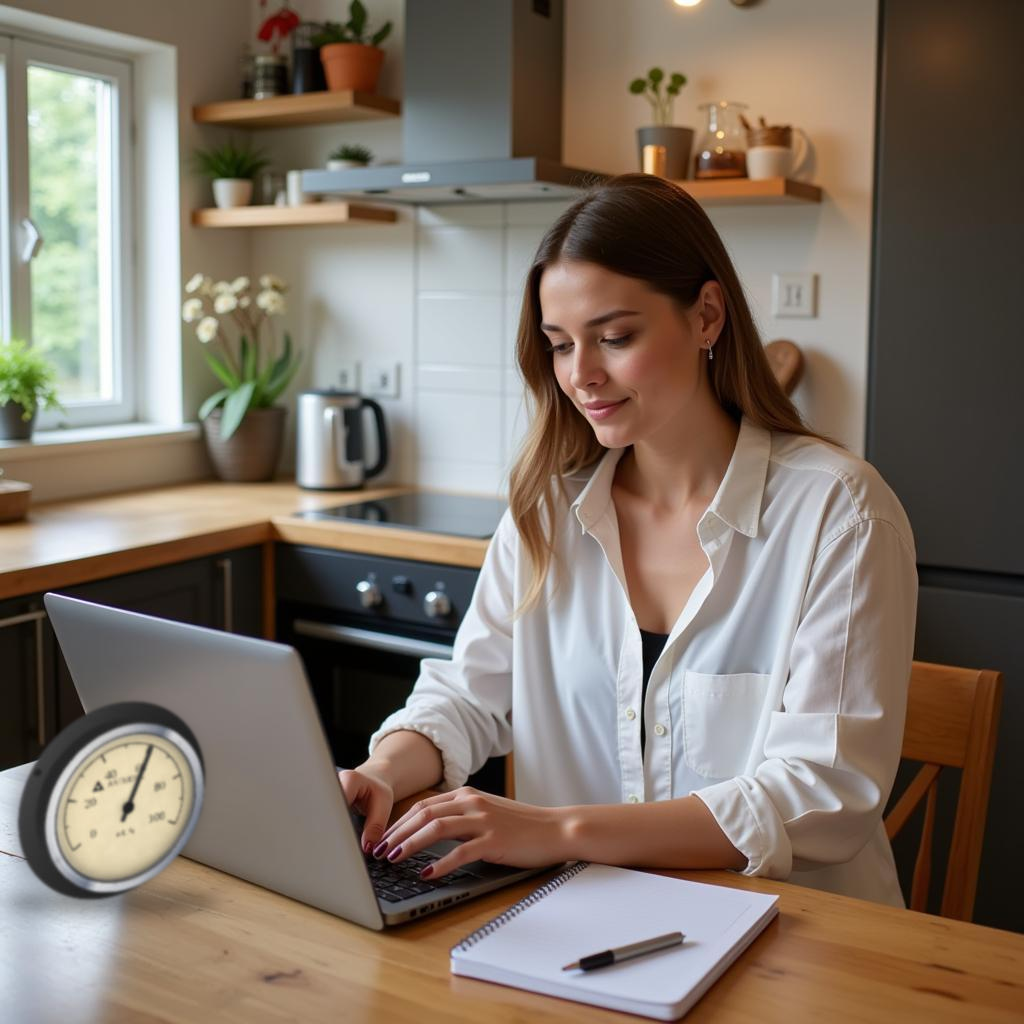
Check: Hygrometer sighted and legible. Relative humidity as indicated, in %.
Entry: 60 %
